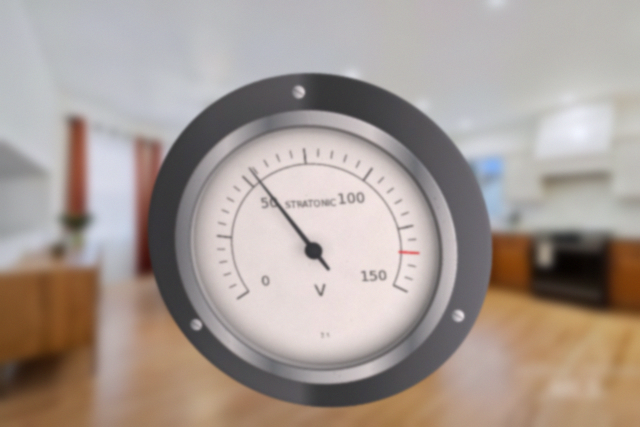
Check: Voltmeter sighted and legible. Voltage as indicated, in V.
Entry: 55 V
